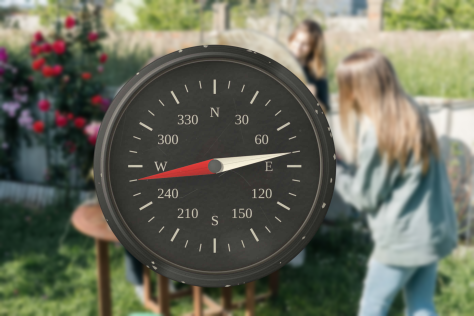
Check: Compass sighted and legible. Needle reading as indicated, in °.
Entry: 260 °
